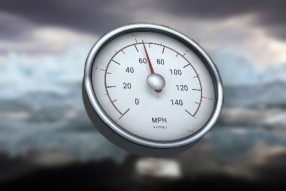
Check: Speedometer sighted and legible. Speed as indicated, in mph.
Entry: 65 mph
